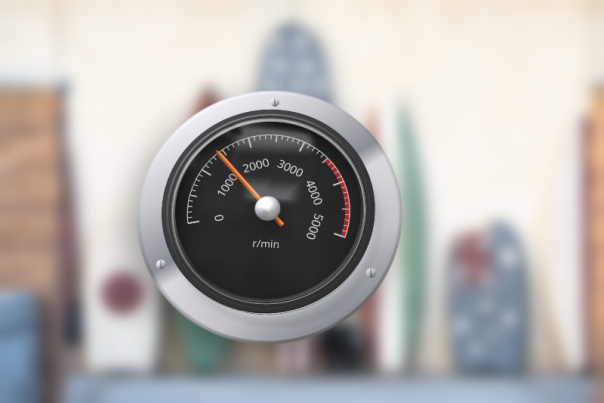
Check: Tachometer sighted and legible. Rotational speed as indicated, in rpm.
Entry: 1400 rpm
